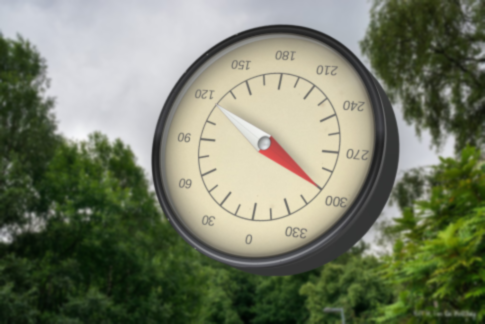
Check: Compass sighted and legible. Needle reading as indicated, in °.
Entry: 300 °
